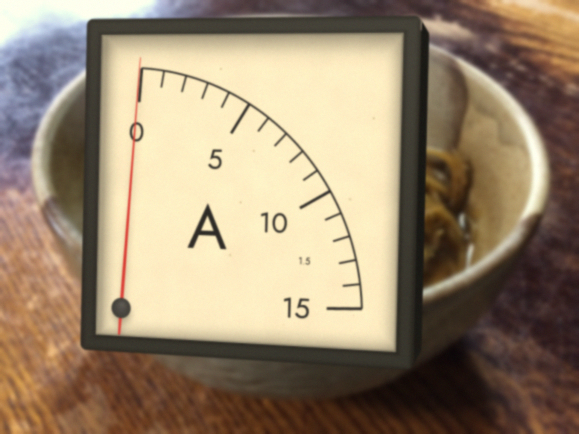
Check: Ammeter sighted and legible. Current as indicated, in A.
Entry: 0 A
